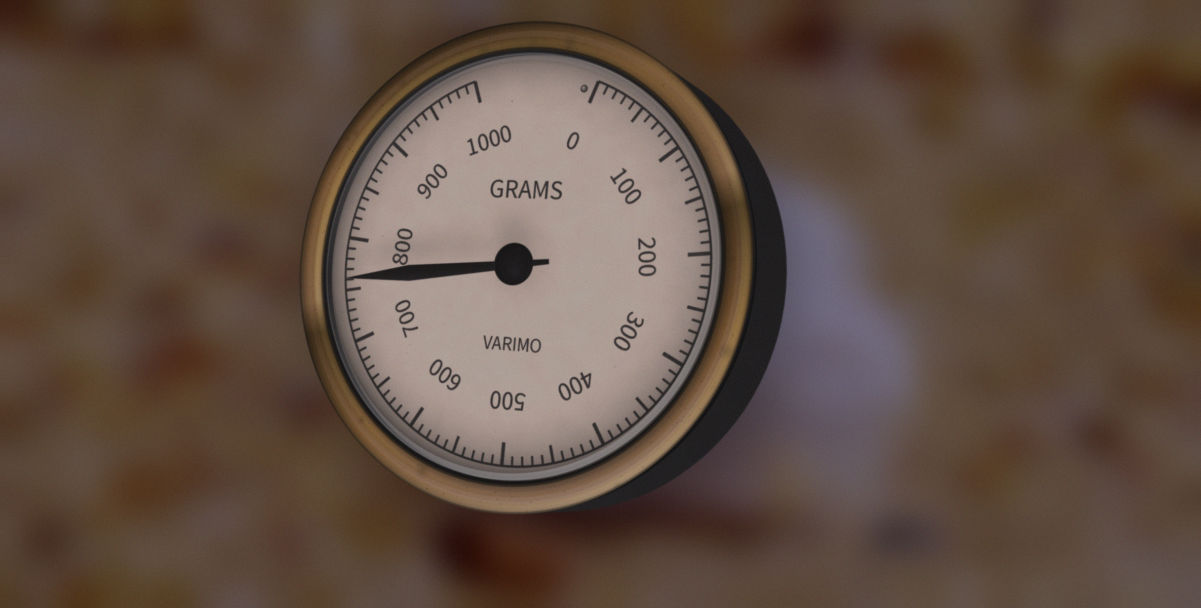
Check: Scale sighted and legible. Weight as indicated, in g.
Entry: 760 g
